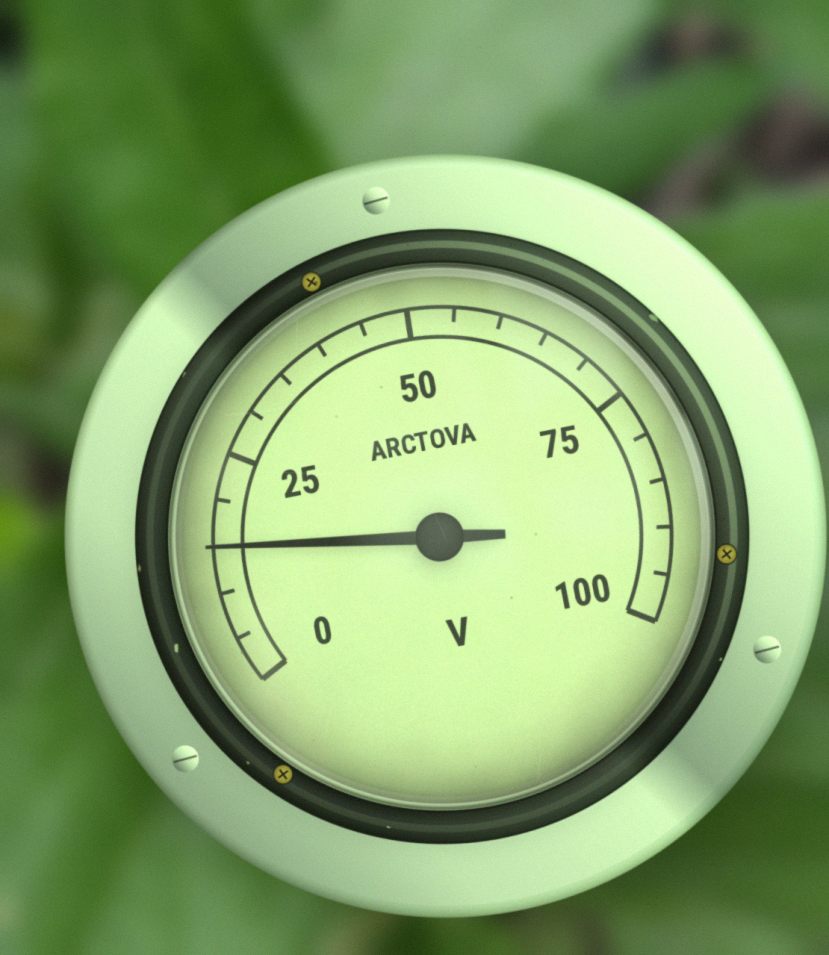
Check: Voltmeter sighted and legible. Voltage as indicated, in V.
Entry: 15 V
